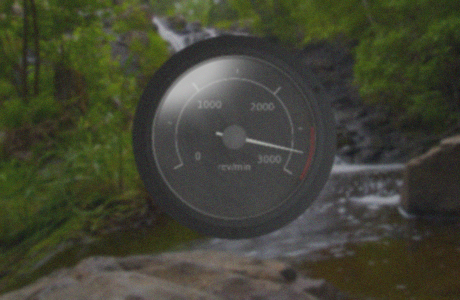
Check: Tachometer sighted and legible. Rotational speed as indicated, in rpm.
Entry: 2750 rpm
